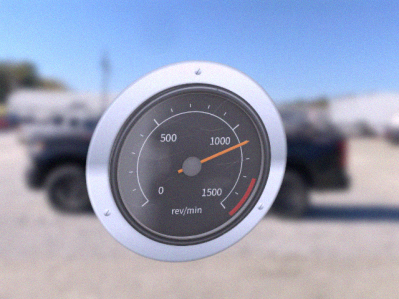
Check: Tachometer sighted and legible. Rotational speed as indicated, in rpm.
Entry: 1100 rpm
